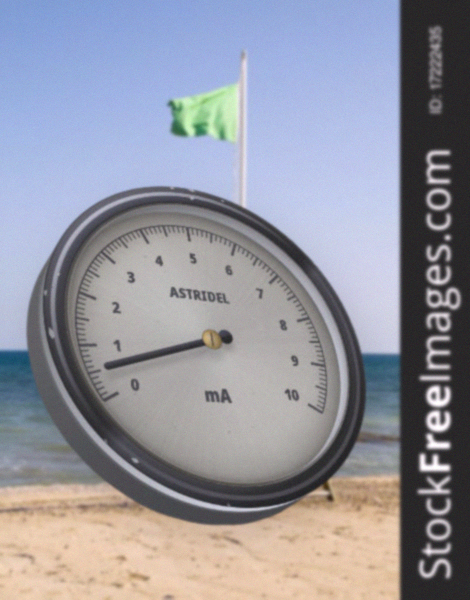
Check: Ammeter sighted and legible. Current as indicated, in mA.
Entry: 0.5 mA
